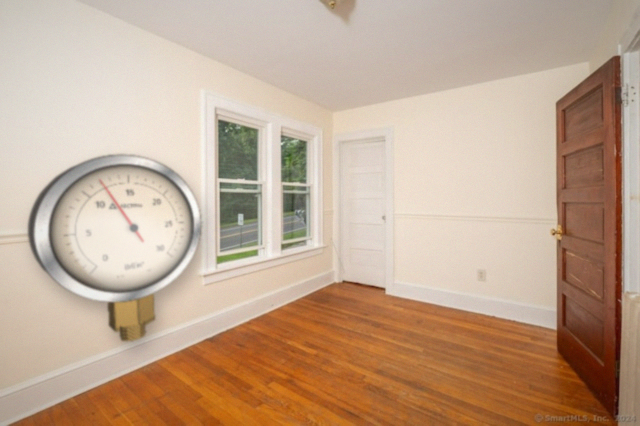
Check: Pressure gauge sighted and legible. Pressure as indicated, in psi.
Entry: 12 psi
